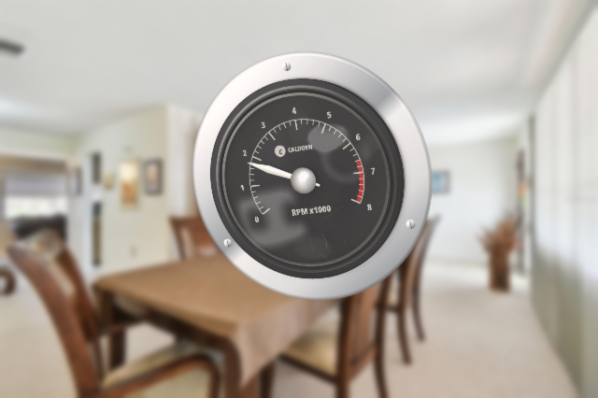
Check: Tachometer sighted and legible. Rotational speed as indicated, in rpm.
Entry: 1800 rpm
